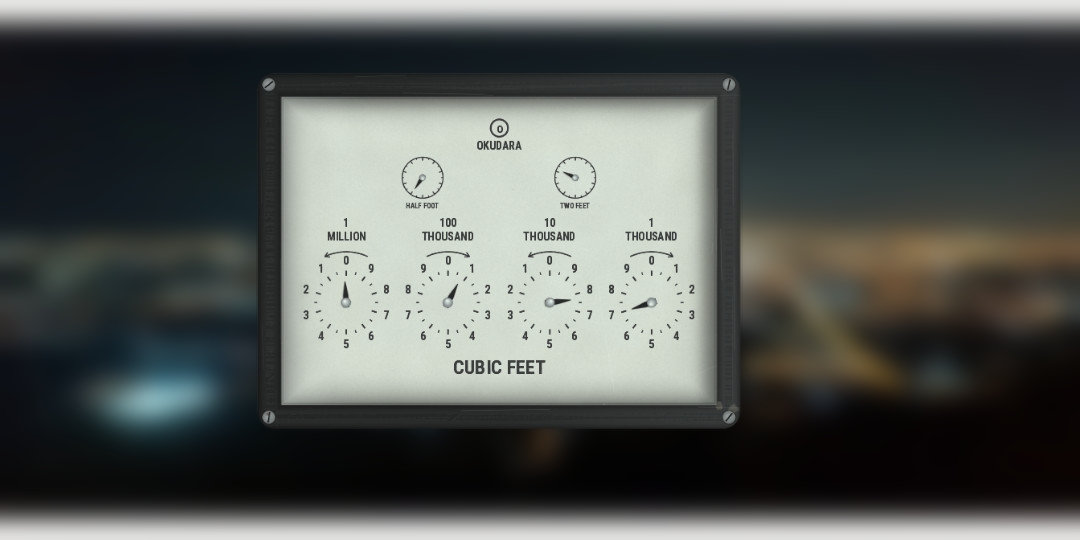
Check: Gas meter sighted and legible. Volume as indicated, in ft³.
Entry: 7700 ft³
